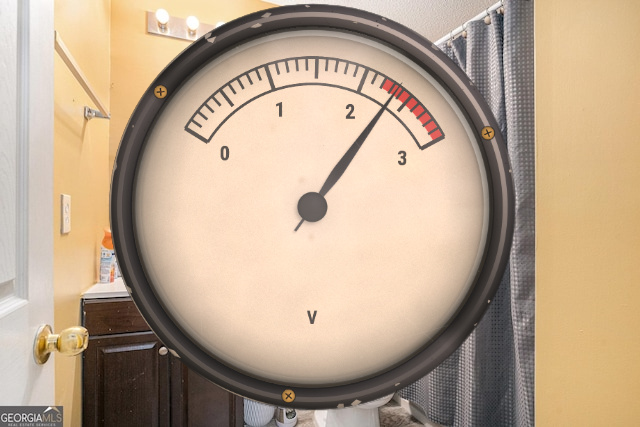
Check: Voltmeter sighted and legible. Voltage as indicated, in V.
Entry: 2.35 V
